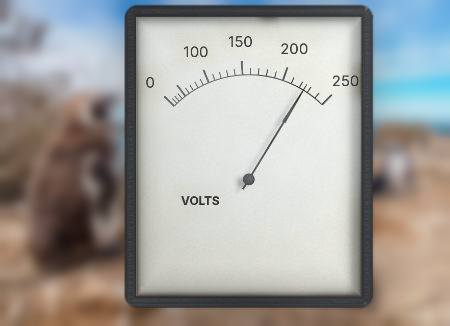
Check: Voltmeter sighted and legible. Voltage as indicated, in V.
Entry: 225 V
